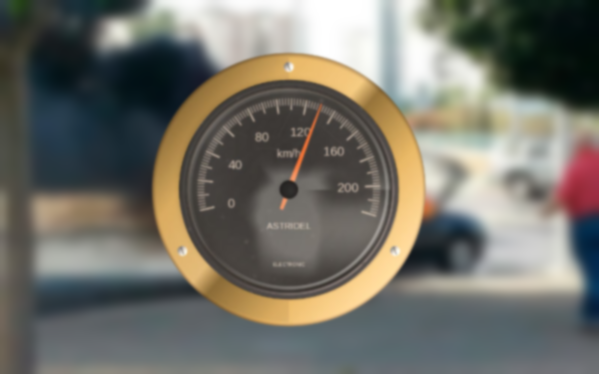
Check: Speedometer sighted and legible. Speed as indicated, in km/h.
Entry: 130 km/h
